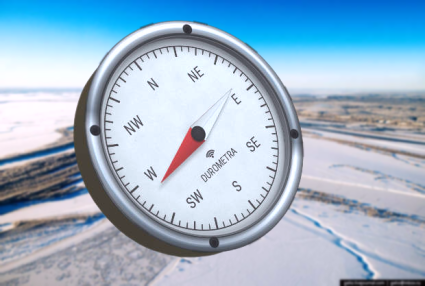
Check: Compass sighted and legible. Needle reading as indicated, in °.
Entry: 260 °
